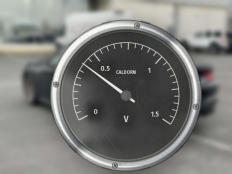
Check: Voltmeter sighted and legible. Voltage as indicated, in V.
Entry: 0.4 V
